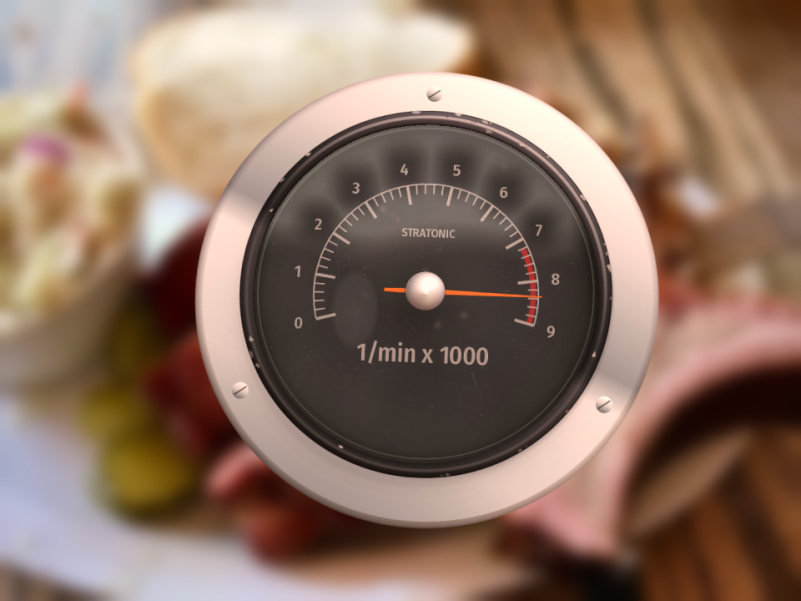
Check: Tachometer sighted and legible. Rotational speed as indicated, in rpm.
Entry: 8400 rpm
